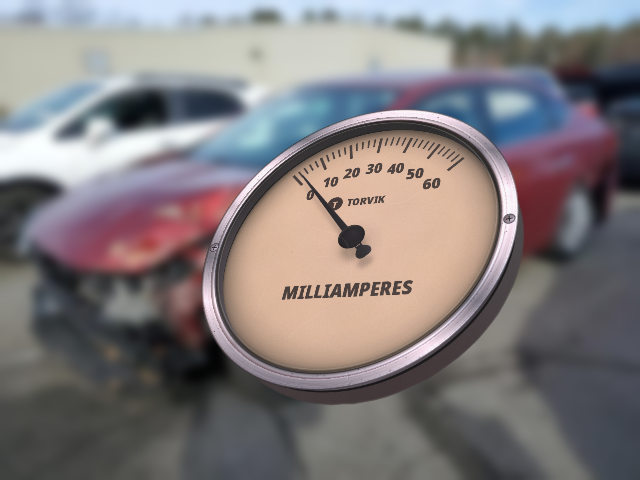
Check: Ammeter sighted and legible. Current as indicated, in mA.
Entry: 2 mA
